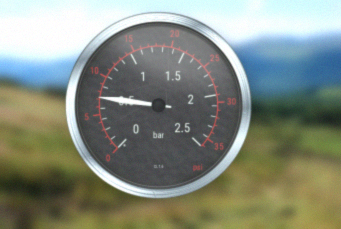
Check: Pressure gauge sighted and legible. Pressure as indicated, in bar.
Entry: 0.5 bar
